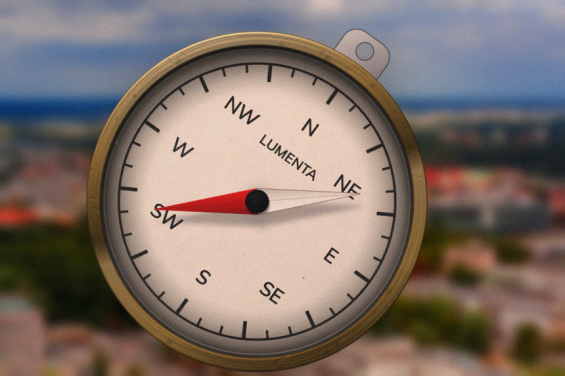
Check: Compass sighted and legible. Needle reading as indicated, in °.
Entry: 230 °
